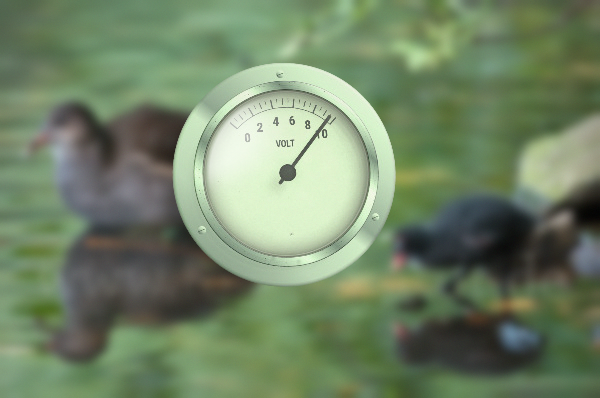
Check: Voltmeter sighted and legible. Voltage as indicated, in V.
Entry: 9.5 V
